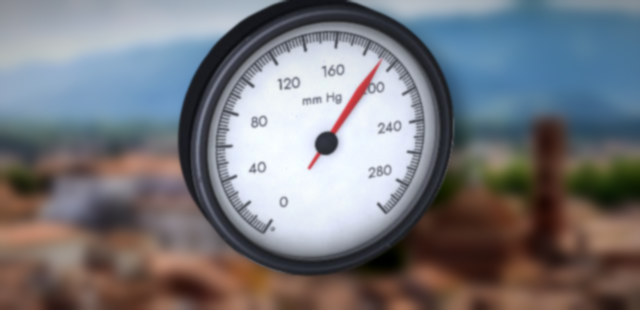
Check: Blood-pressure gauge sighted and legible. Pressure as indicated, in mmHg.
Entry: 190 mmHg
